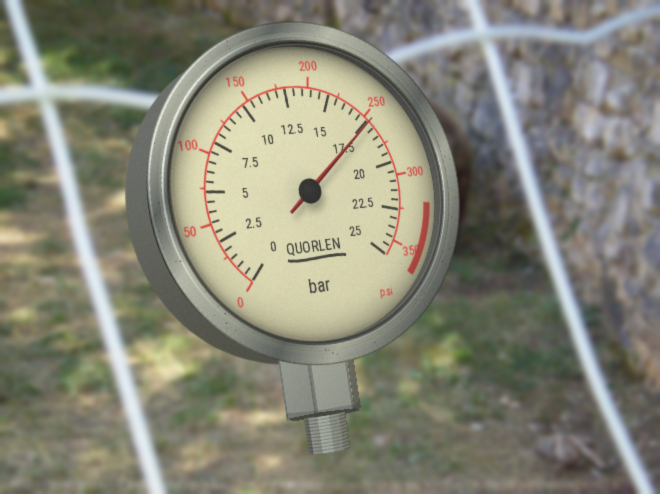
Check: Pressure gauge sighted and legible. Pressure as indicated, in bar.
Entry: 17.5 bar
